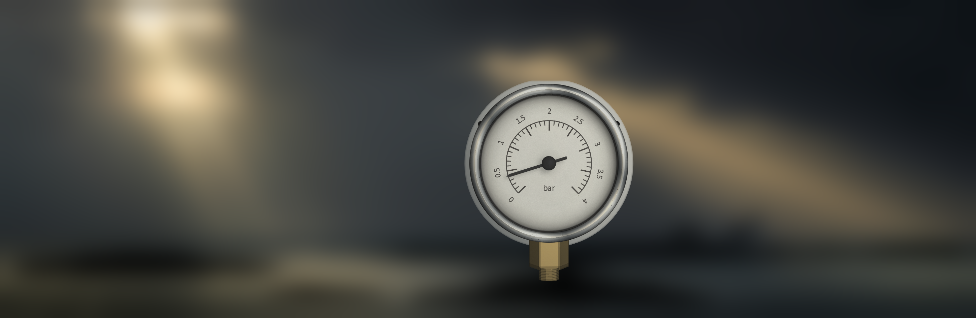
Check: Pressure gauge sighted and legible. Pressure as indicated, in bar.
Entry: 0.4 bar
